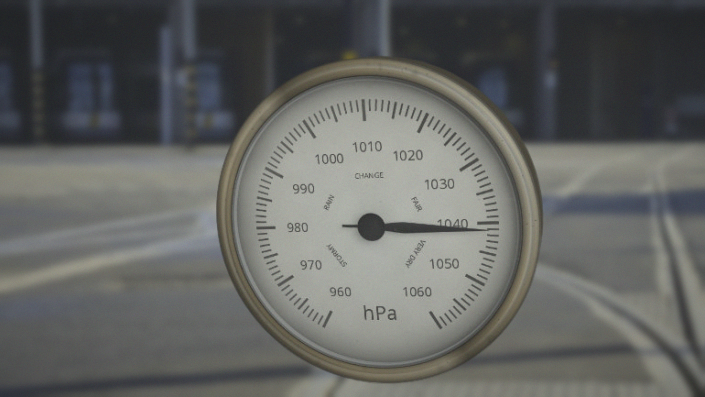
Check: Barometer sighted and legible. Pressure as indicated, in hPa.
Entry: 1041 hPa
